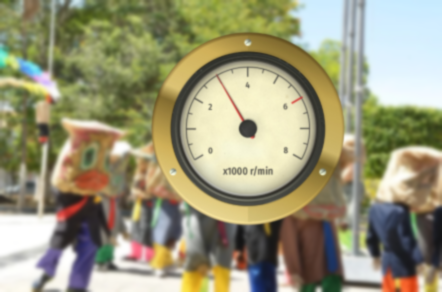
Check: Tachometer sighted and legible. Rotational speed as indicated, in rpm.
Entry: 3000 rpm
